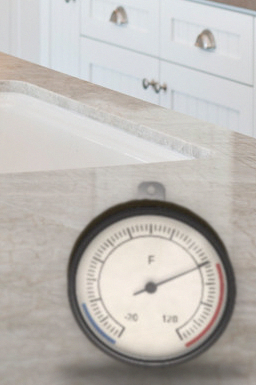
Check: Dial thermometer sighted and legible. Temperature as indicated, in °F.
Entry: 80 °F
